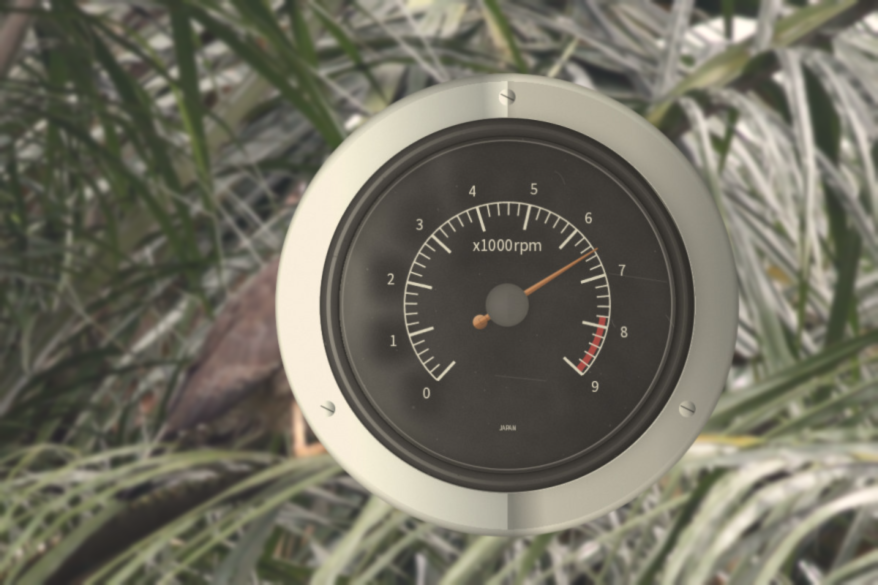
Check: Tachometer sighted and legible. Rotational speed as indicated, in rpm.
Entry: 6500 rpm
